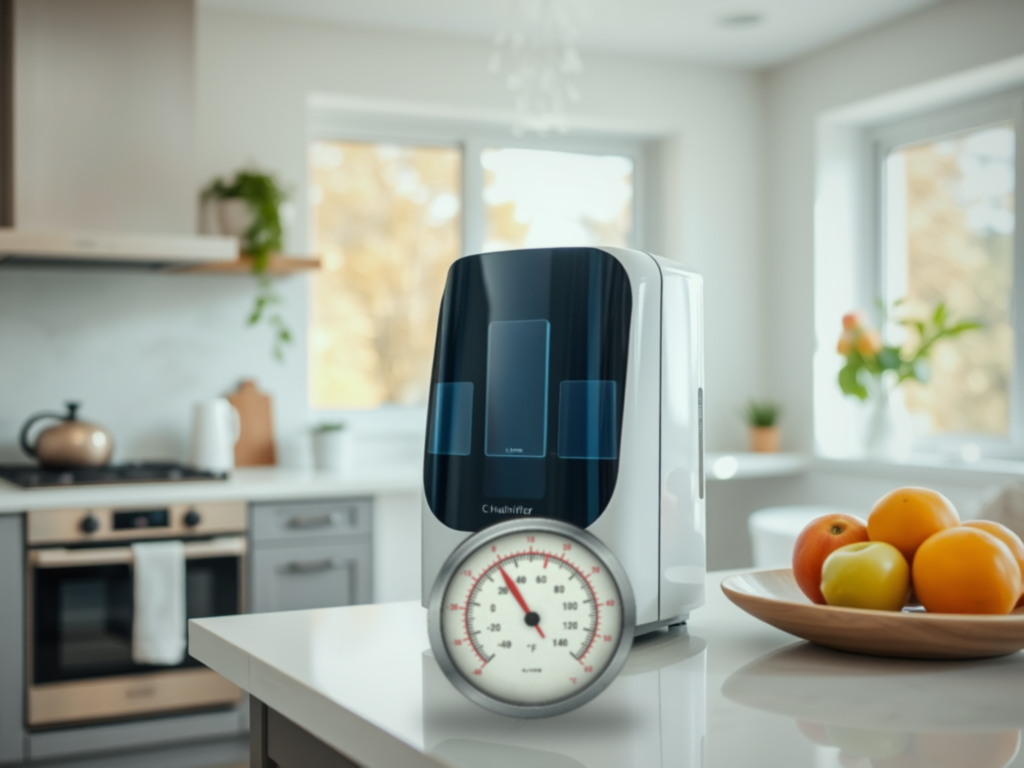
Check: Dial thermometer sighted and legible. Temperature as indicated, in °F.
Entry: 30 °F
